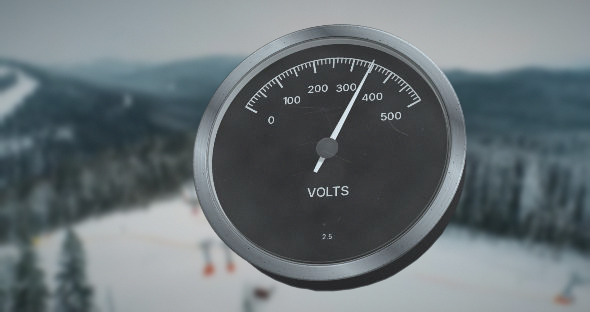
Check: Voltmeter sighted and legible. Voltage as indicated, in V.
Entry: 350 V
